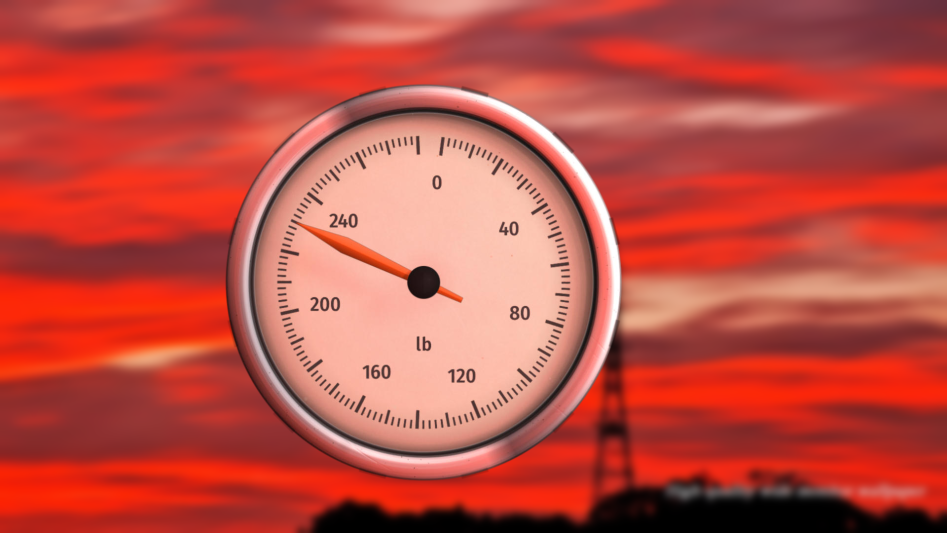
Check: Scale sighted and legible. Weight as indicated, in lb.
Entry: 230 lb
